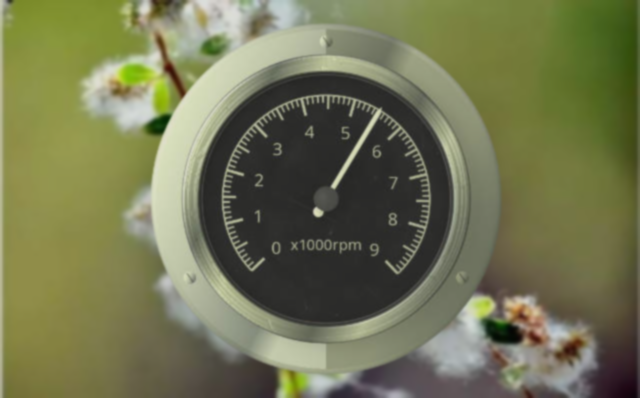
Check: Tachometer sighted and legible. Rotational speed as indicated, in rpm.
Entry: 5500 rpm
